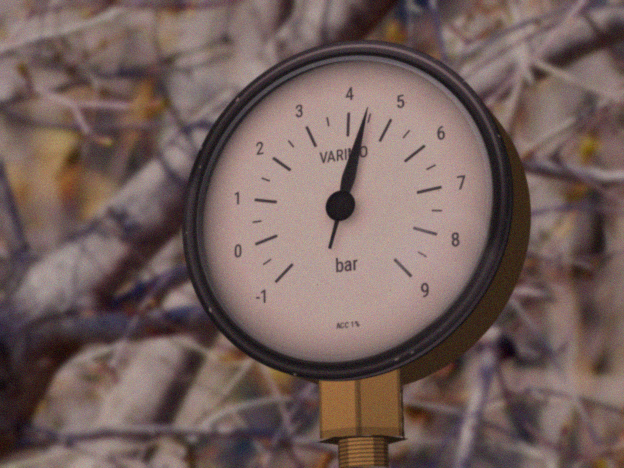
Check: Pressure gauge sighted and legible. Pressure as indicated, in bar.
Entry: 4.5 bar
